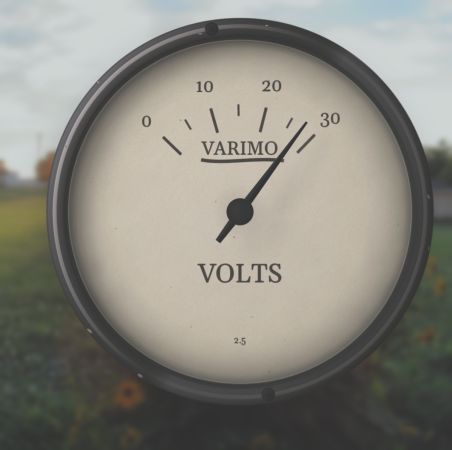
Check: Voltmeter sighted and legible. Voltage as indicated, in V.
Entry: 27.5 V
